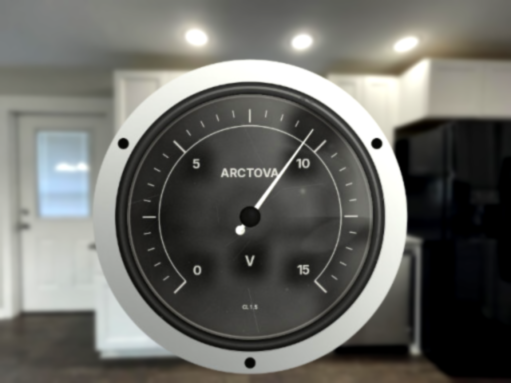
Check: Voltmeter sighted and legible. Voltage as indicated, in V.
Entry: 9.5 V
